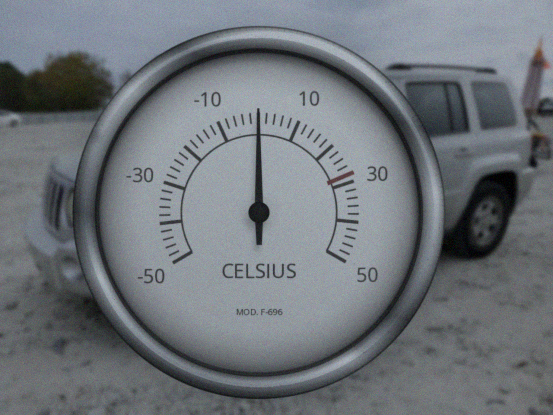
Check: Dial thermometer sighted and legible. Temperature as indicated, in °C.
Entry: 0 °C
